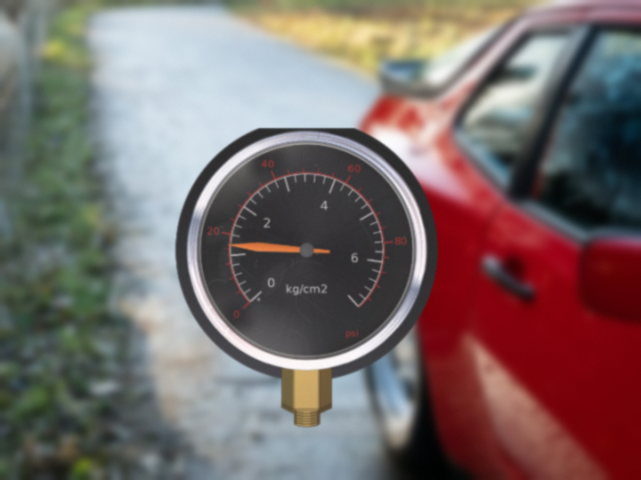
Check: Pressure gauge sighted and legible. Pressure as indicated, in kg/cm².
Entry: 1.2 kg/cm²
